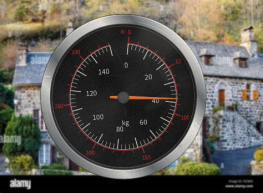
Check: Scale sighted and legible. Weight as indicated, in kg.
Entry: 38 kg
